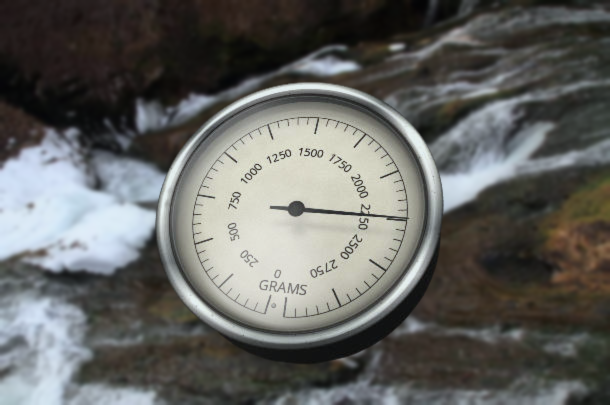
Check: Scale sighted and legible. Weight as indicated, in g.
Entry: 2250 g
